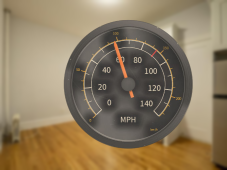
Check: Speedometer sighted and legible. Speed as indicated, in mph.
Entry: 60 mph
